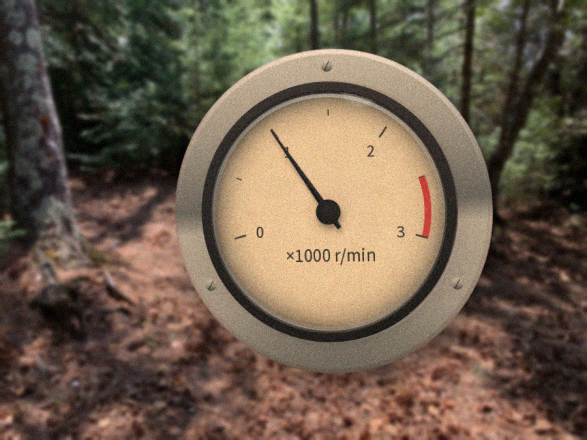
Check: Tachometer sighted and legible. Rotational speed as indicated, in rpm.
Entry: 1000 rpm
